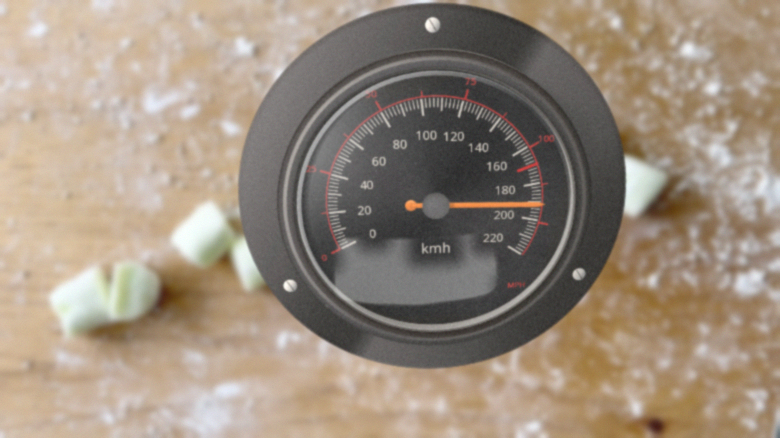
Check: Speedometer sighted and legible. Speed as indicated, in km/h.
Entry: 190 km/h
